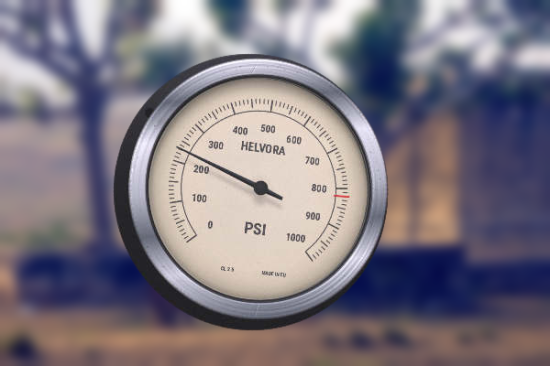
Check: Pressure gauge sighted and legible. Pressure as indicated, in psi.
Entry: 230 psi
